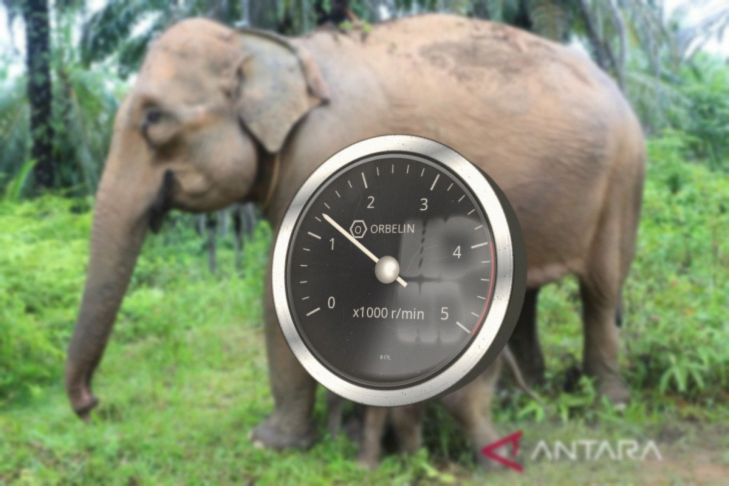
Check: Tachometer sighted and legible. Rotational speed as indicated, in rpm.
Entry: 1300 rpm
